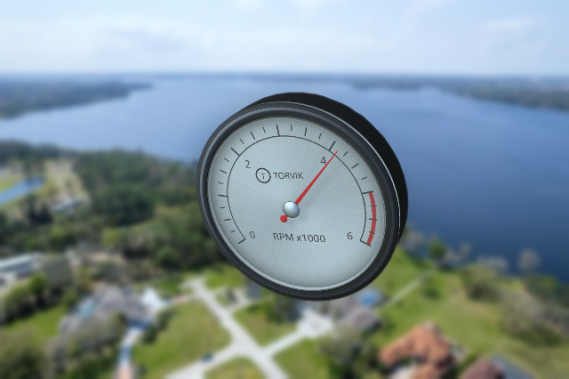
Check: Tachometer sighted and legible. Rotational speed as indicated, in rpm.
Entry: 4125 rpm
